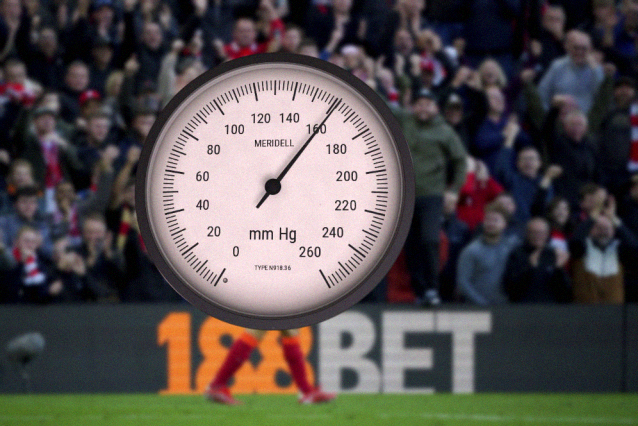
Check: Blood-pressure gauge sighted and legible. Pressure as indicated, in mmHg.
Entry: 162 mmHg
